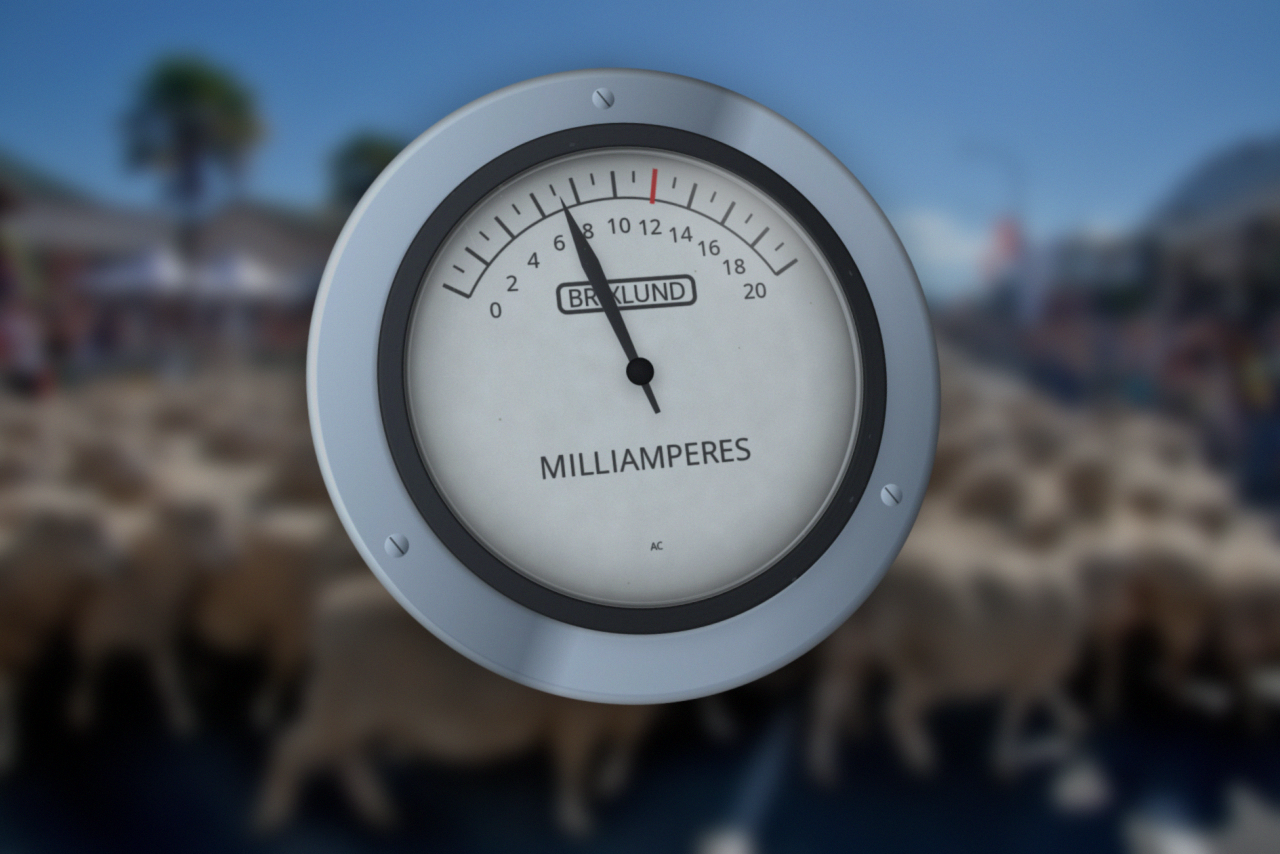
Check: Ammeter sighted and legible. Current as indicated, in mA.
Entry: 7 mA
